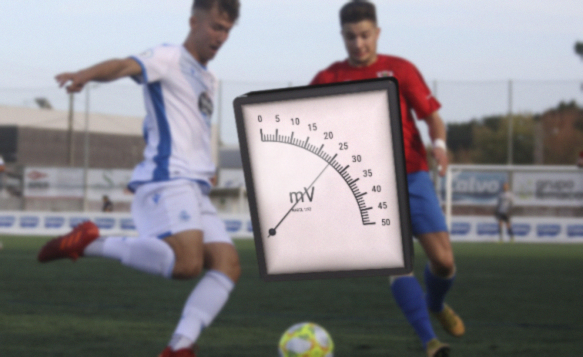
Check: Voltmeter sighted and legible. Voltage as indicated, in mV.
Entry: 25 mV
